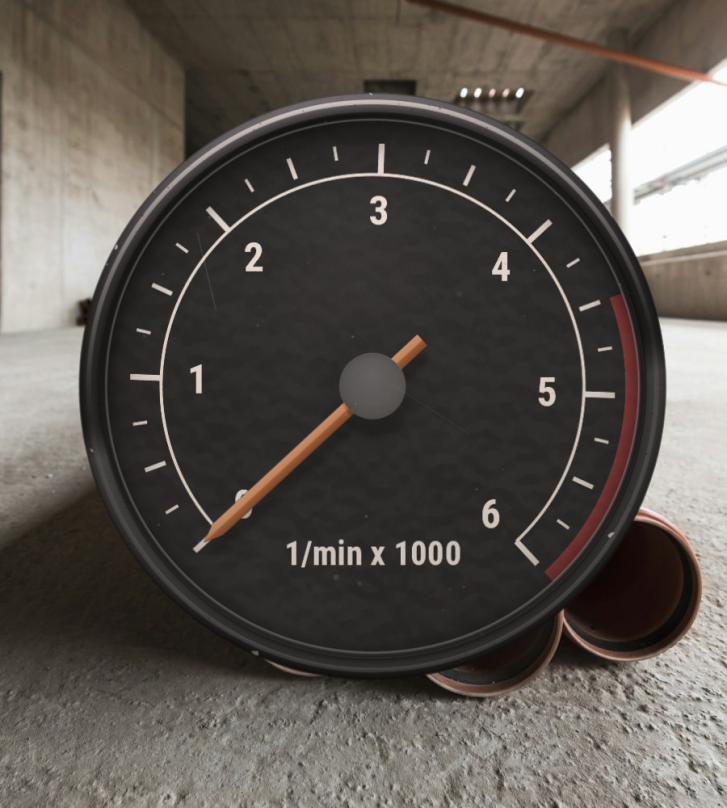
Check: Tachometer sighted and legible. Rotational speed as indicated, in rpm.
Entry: 0 rpm
